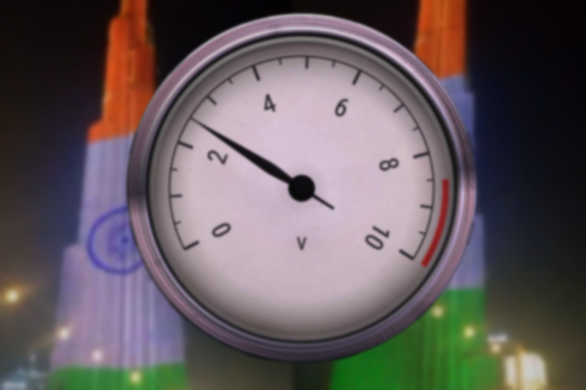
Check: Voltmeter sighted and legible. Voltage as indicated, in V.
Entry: 2.5 V
